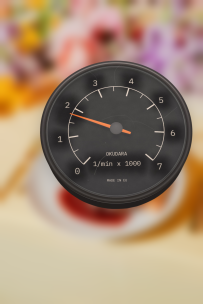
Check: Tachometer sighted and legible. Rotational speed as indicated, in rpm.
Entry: 1750 rpm
